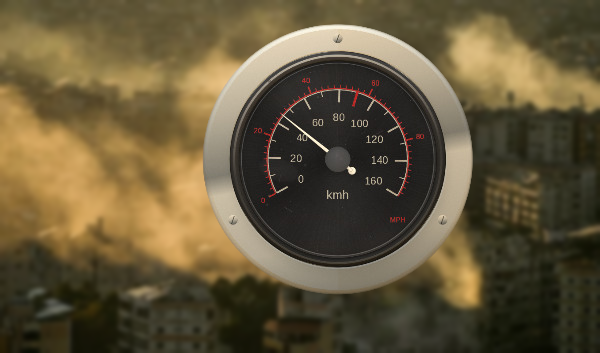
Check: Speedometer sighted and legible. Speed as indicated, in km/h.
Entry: 45 km/h
